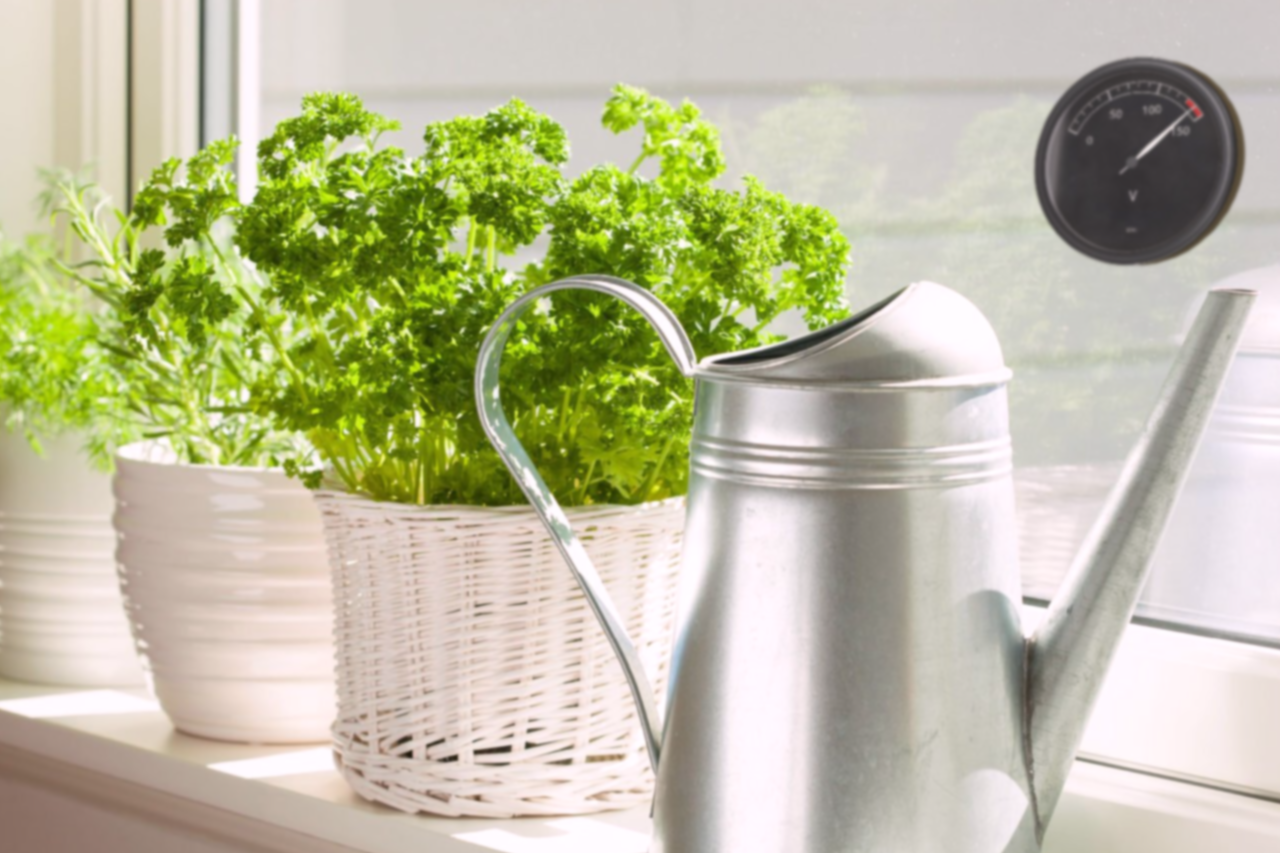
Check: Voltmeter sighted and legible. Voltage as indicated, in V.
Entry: 140 V
